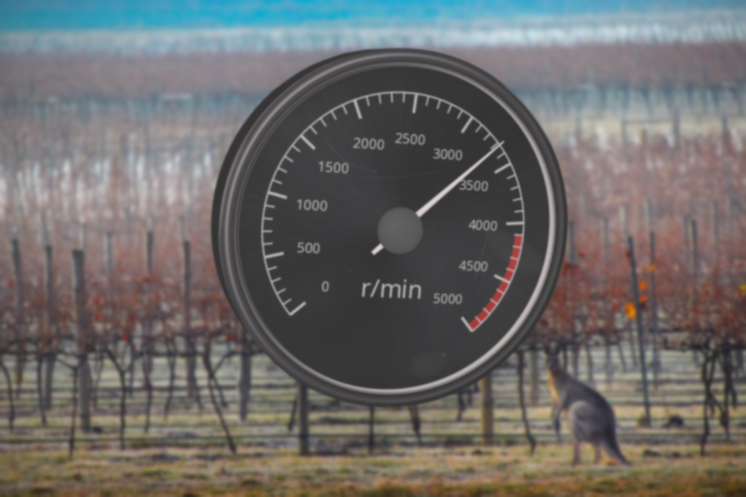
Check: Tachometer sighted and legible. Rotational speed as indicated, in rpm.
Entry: 3300 rpm
